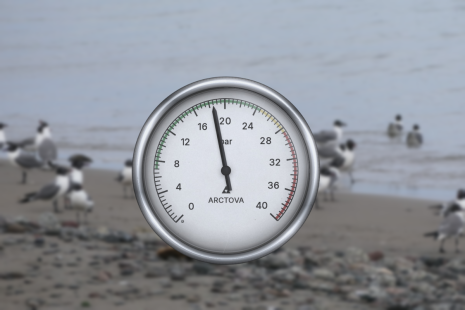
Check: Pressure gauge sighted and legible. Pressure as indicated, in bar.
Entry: 18.5 bar
